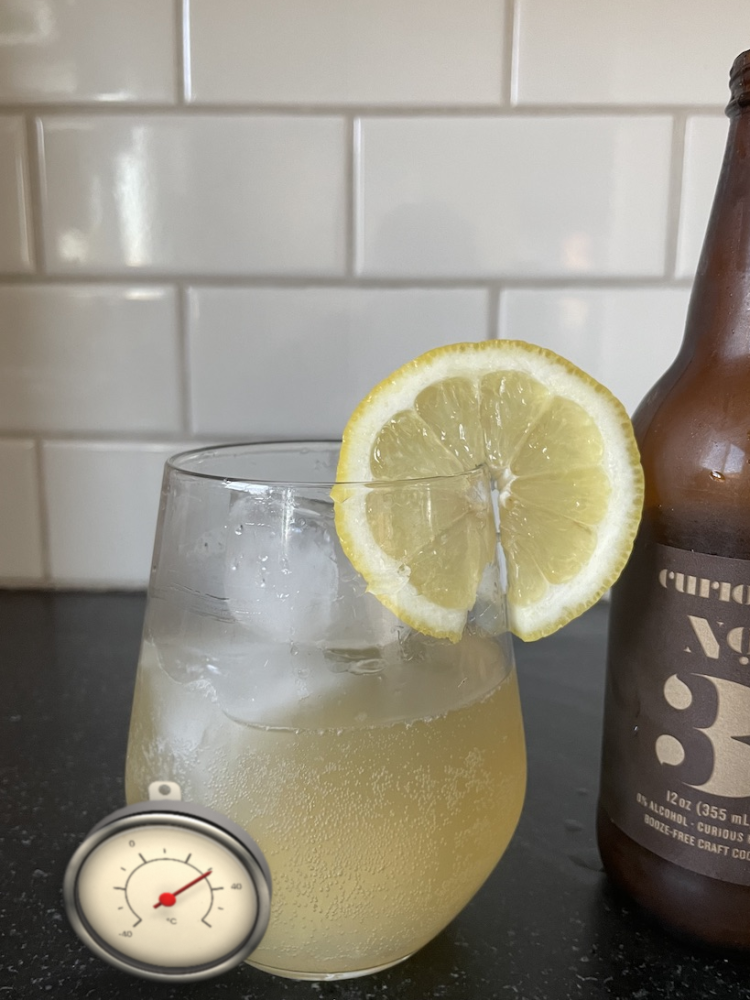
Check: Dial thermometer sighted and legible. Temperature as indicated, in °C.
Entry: 30 °C
